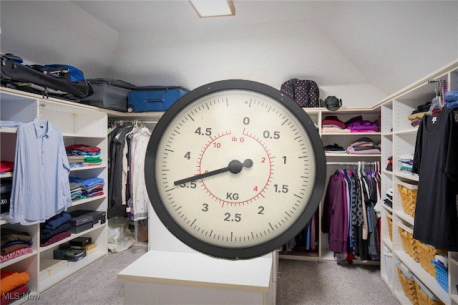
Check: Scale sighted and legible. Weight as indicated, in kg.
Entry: 3.55 kg
